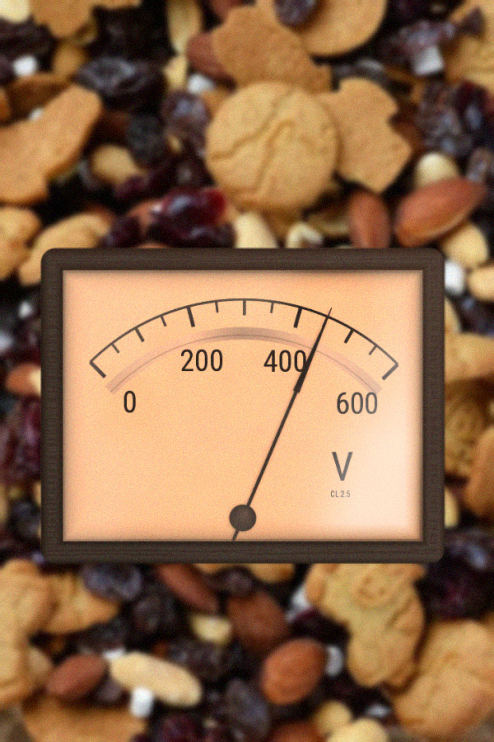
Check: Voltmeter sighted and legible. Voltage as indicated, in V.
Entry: 450 V
